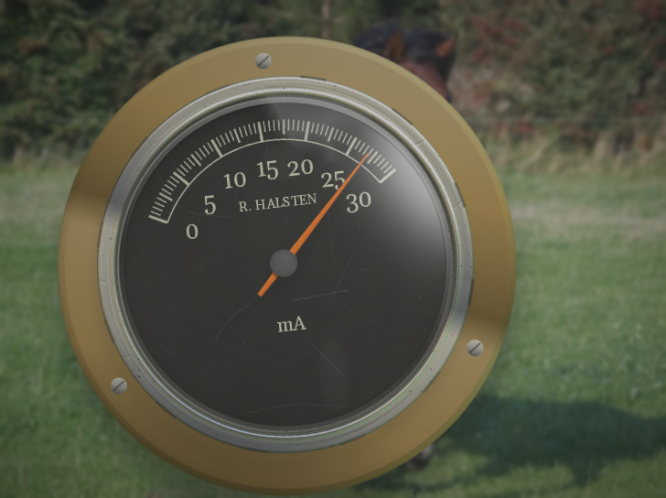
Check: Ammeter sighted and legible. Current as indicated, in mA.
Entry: 27 mA
